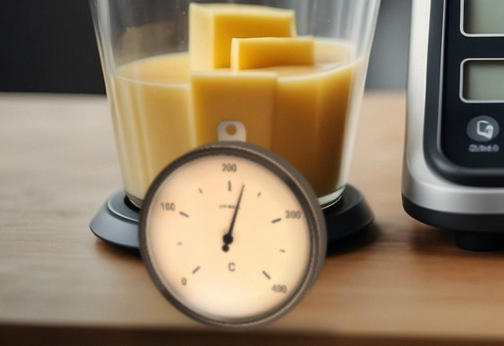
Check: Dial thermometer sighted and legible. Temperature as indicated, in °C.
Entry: 225 °C
